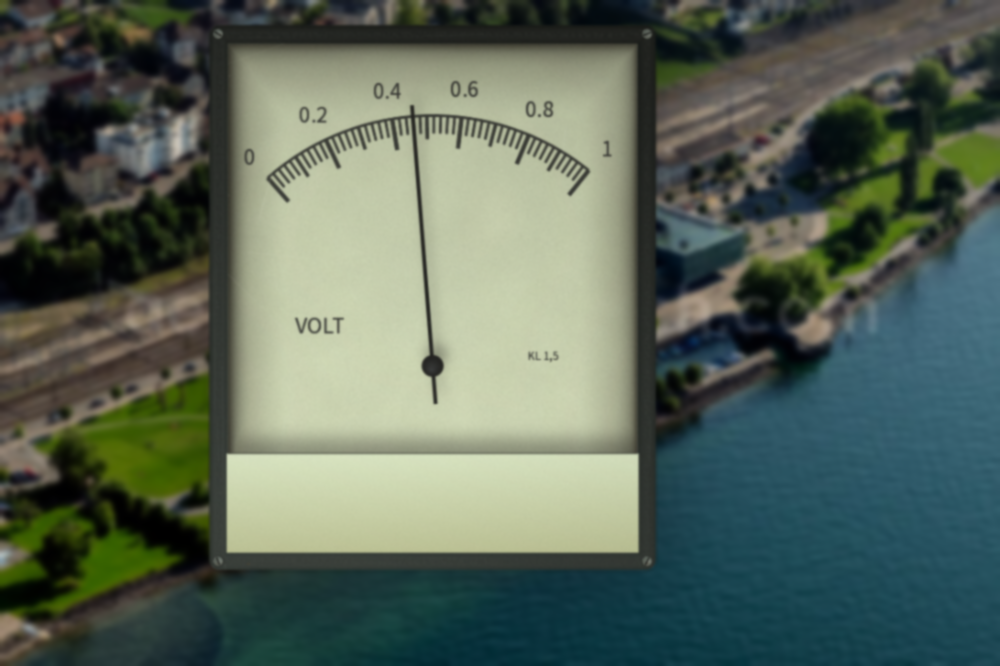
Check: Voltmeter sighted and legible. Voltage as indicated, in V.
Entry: 0.46 V
